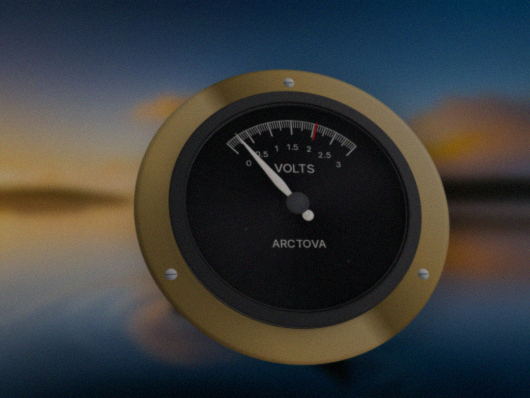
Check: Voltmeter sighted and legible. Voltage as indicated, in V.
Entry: 0.25 V
